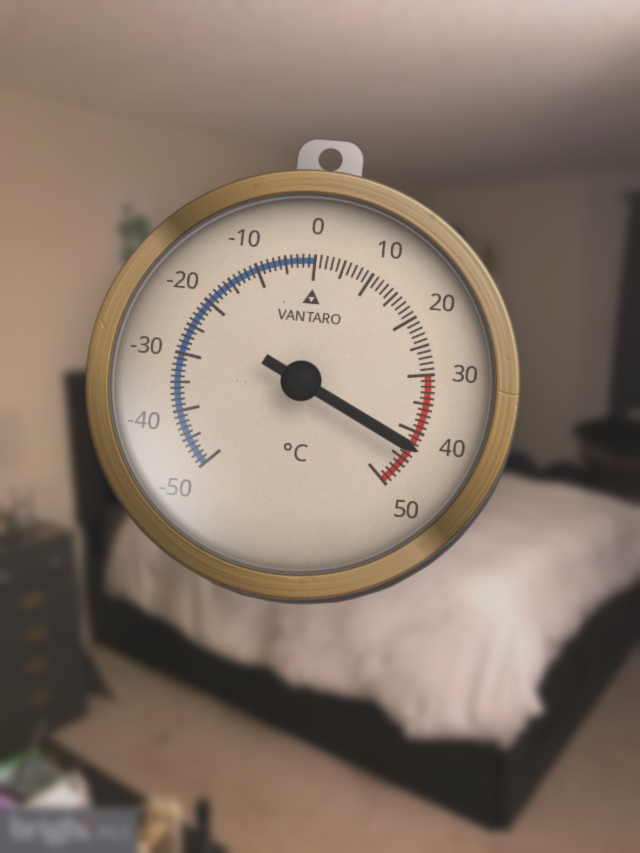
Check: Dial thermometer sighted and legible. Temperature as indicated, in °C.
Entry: 43 °C
